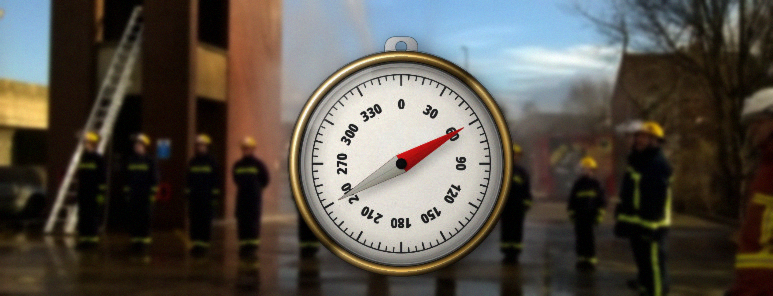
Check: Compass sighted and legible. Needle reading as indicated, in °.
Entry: 60 °
